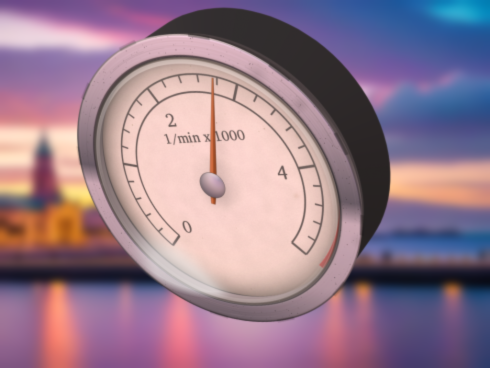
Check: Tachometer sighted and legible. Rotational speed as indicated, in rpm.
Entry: 2800 rpm
